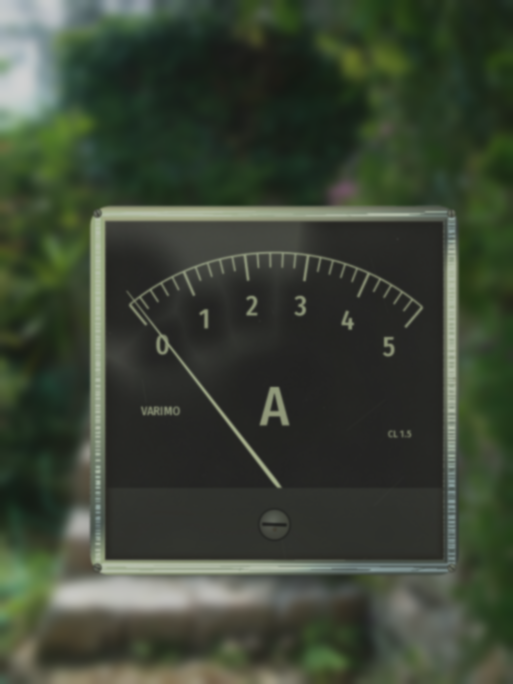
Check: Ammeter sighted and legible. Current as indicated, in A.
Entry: 0.1 A
